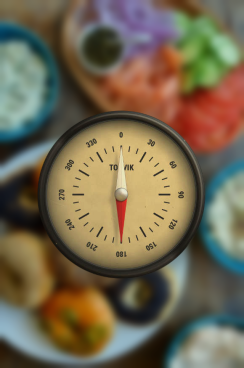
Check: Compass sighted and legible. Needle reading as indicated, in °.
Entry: 180 °
